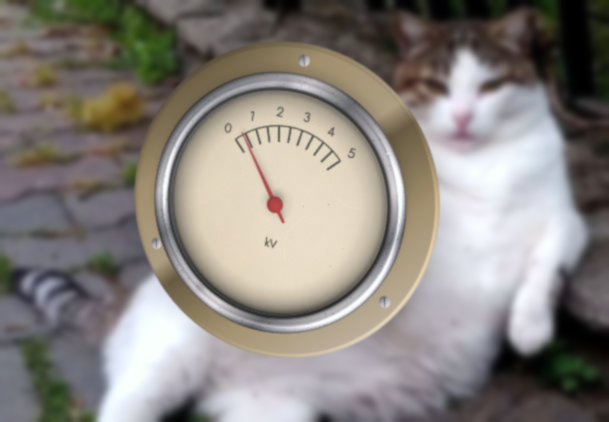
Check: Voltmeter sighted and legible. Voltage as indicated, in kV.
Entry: 0.5 kV
